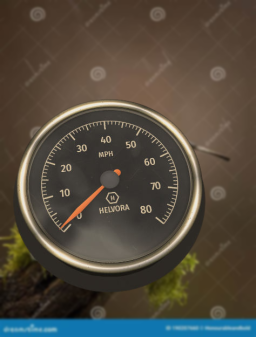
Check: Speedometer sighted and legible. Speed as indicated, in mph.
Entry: 1 mph
